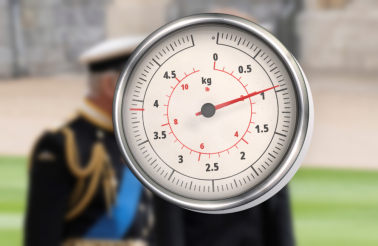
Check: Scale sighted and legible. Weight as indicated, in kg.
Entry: 0.95 kg
